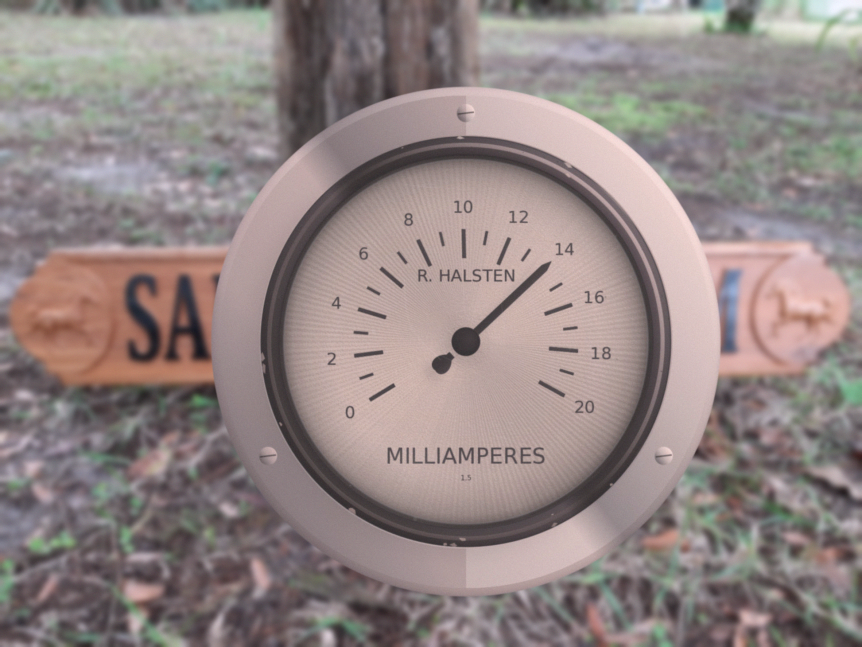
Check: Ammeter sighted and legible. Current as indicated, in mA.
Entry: 14 mA
